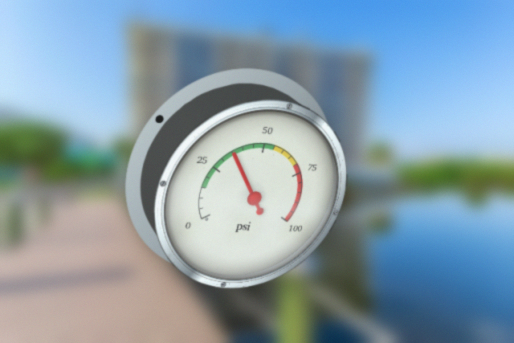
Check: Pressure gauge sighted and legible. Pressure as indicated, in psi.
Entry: 35 psi
